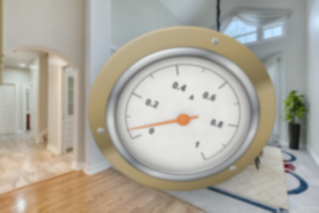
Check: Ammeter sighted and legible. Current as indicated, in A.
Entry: 0.05 A
